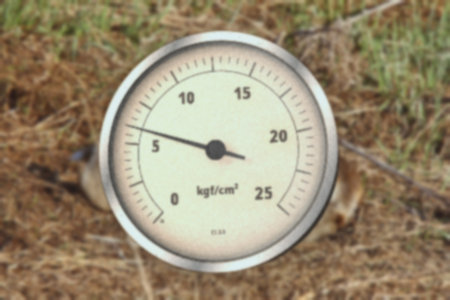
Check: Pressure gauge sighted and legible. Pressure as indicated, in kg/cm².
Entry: 6 kg/cm²
